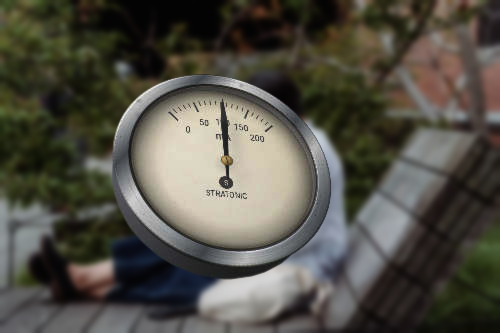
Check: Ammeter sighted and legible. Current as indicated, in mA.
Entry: 100 mA
